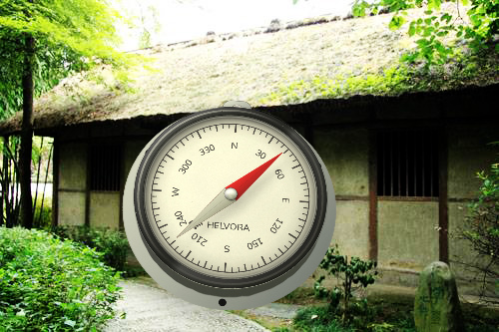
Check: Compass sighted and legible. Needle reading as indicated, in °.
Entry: 45 °
